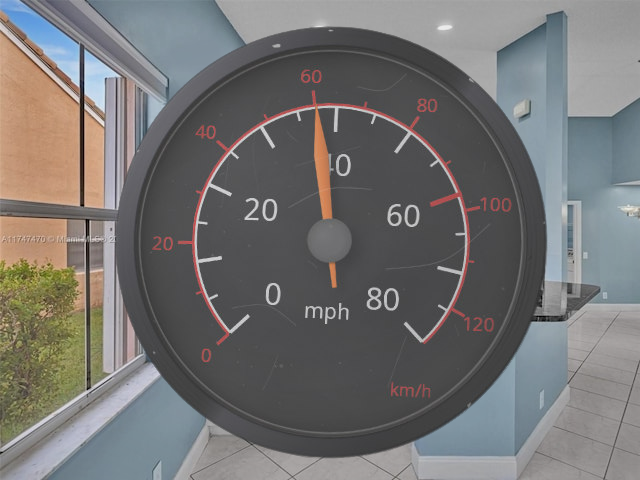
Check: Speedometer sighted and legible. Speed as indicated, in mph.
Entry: 37.5 mph
